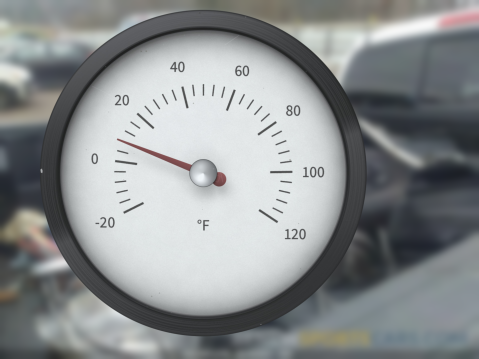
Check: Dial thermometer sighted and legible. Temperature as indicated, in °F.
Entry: 8 °F
